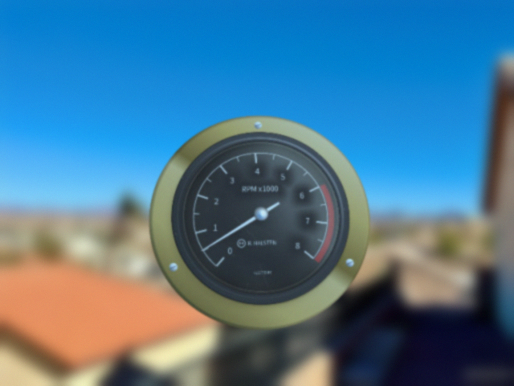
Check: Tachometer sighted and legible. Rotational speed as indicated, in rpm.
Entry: 500 rpm
